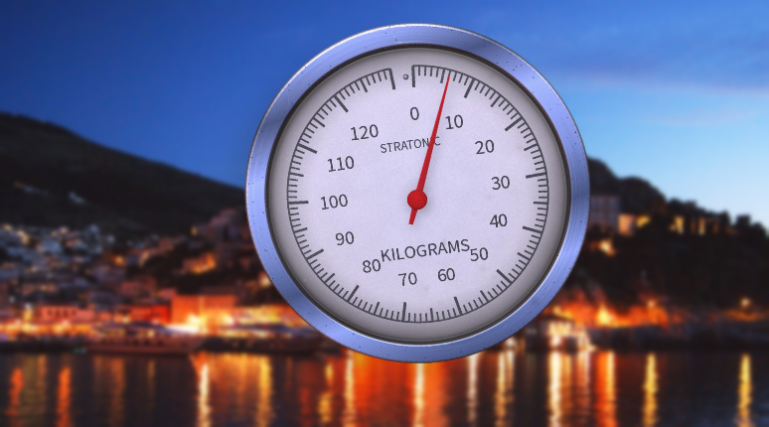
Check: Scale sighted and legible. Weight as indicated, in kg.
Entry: 6 kg
